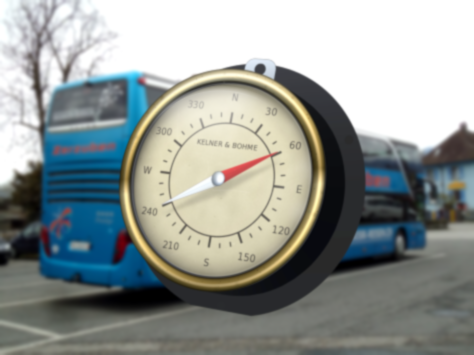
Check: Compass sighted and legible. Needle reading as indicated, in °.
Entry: 60 °
